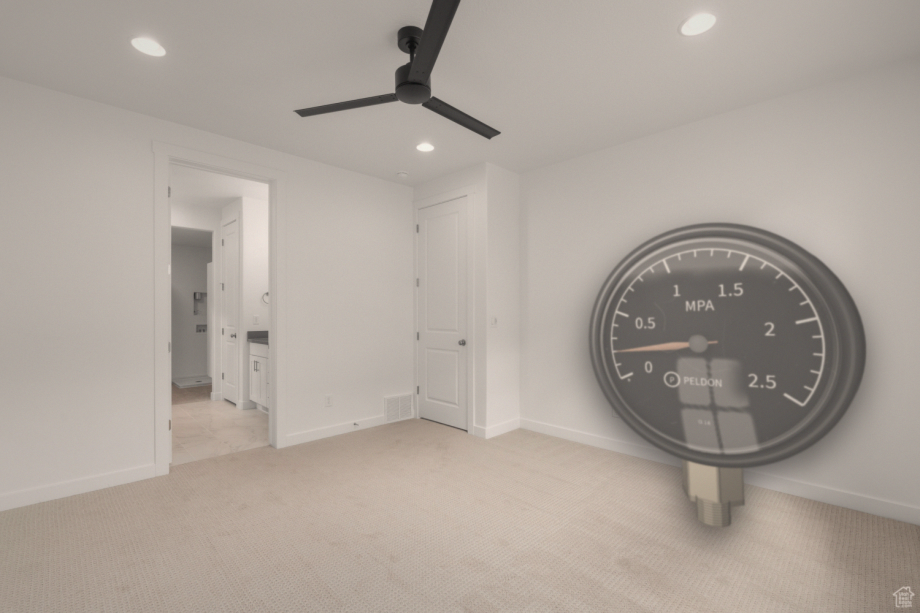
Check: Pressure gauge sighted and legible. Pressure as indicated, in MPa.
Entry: 0.2 MPa
